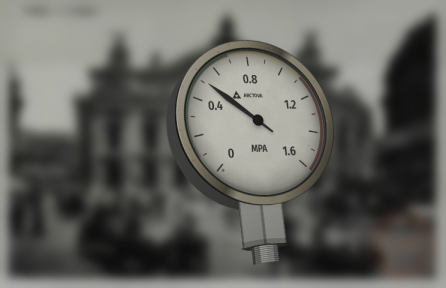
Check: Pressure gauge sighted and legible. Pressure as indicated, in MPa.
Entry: 0.5 MPa
